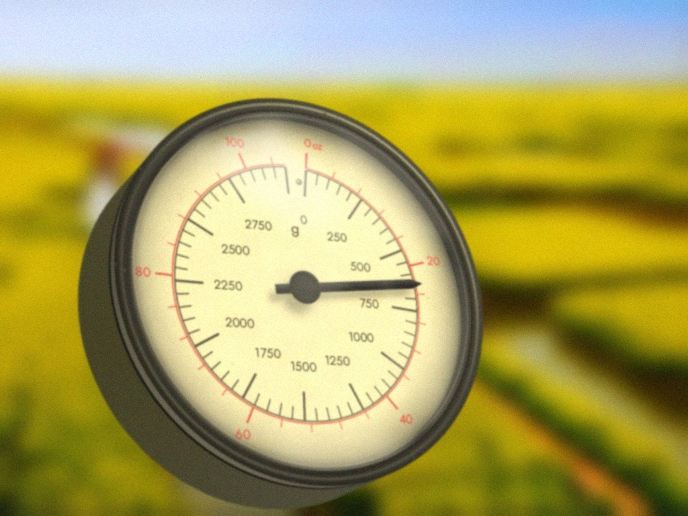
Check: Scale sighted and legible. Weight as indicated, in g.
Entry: 650 g
